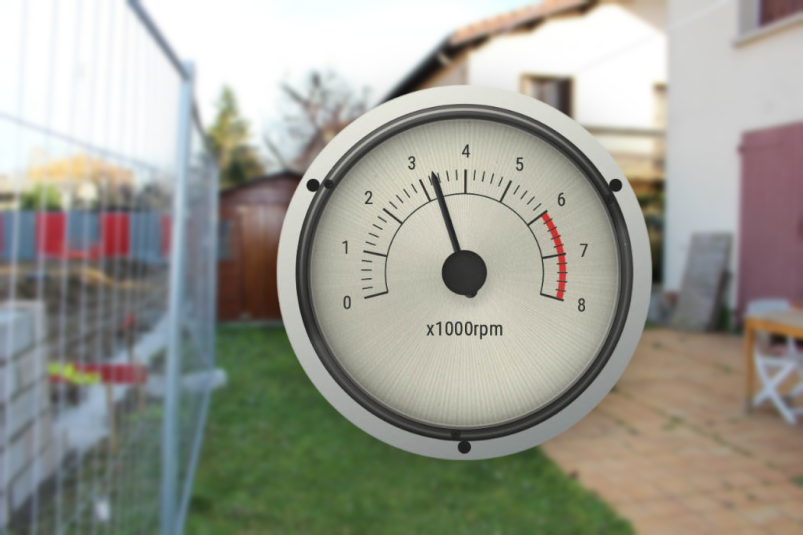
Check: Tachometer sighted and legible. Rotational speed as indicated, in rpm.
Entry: 3300 rpm
